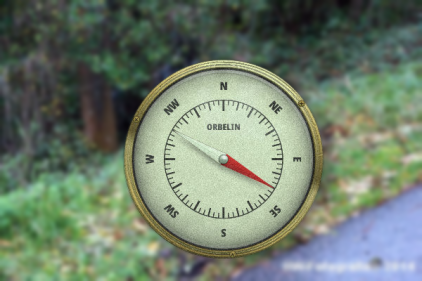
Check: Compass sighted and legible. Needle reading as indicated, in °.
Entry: 120 °
